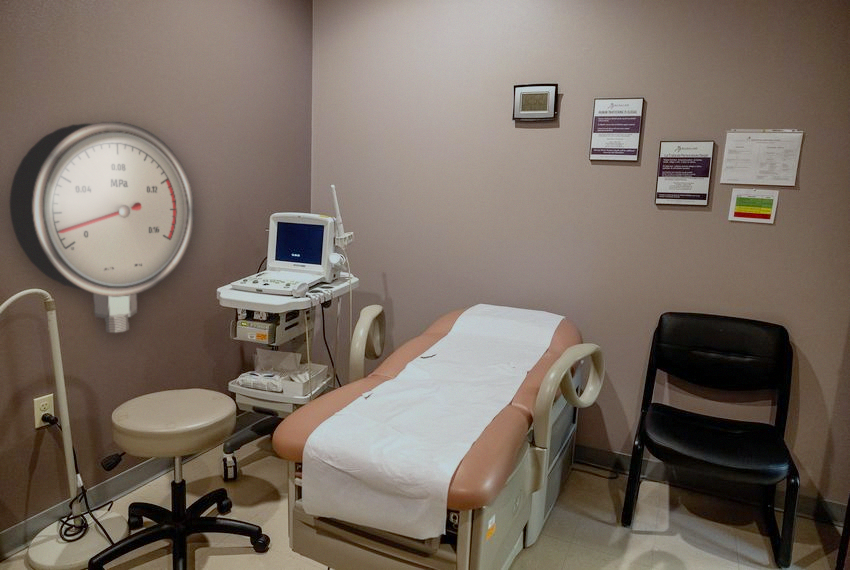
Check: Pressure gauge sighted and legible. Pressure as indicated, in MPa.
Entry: 0.01 MPa
